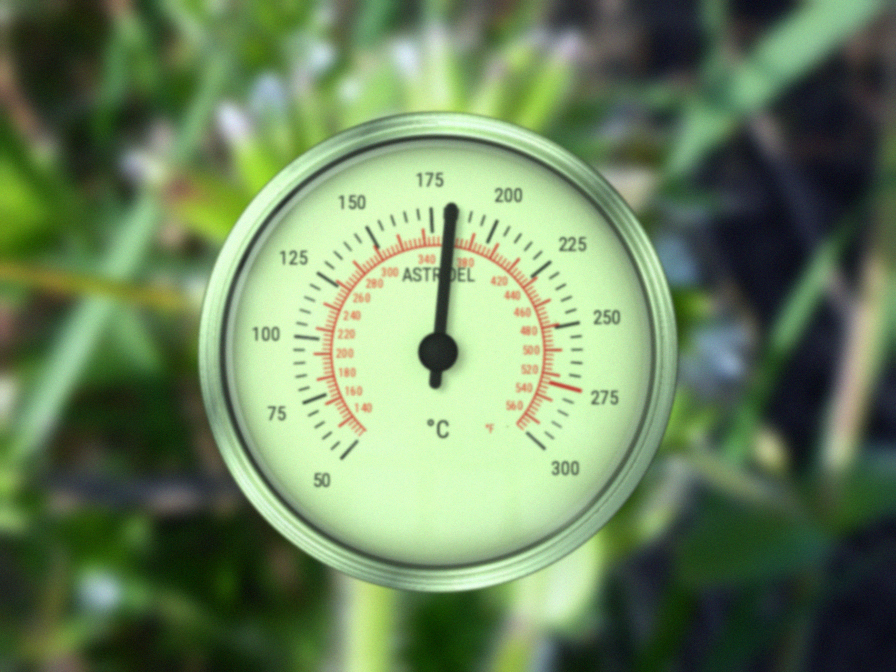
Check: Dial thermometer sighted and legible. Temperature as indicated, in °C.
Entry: 182.5 °C
